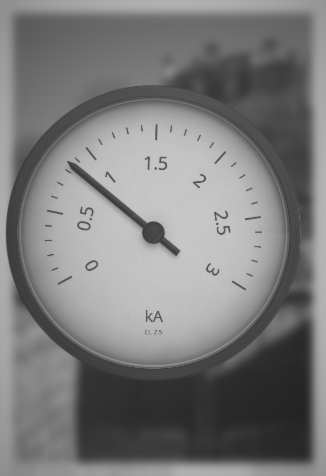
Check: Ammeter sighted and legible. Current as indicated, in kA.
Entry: 0.85 kA
